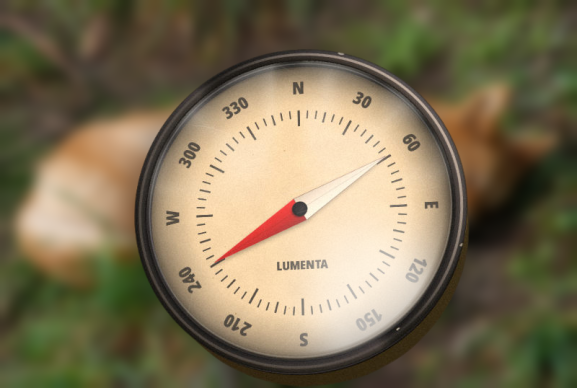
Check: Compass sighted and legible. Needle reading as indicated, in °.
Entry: 240 °
